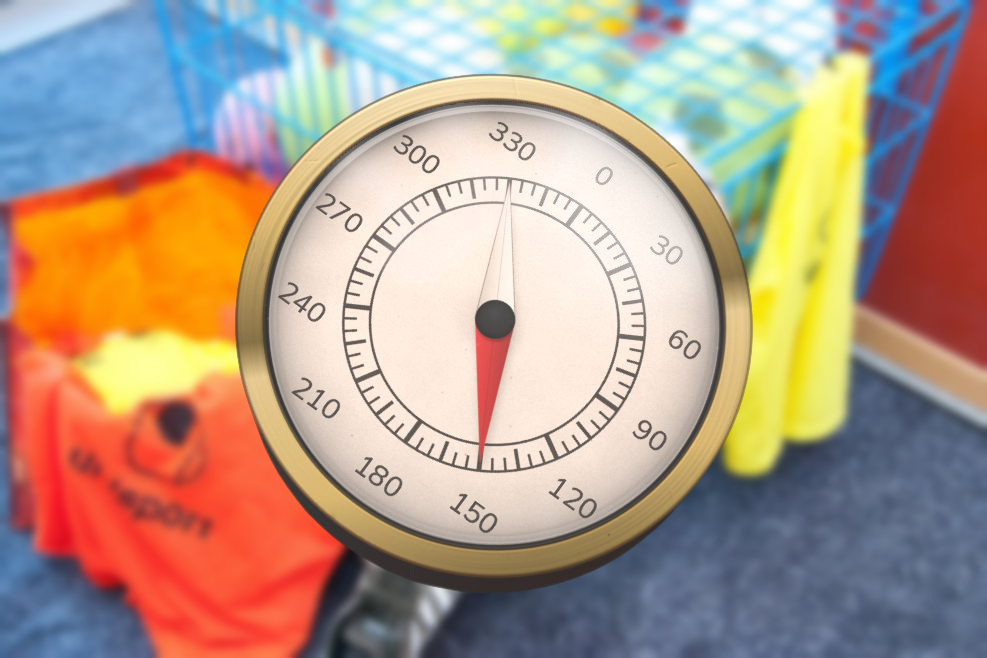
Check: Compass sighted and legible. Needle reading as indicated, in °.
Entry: 150 °
